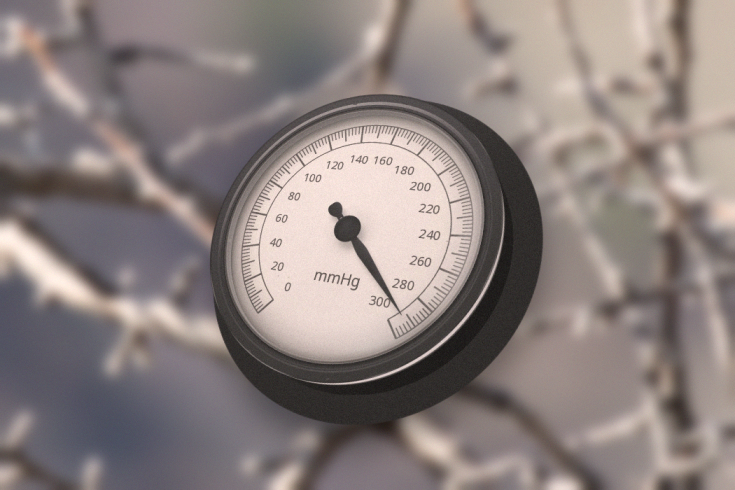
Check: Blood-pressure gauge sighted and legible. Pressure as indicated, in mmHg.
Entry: 292 mmHg
